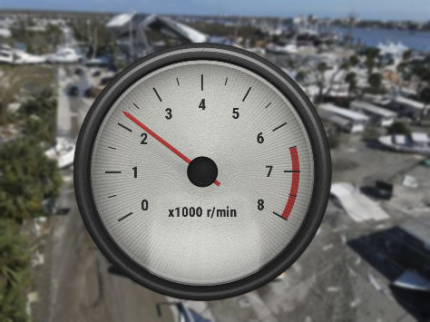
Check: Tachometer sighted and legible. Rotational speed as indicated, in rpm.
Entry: 2250 rpm
